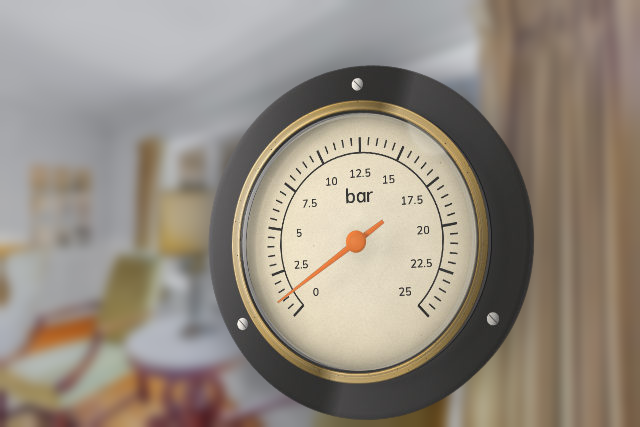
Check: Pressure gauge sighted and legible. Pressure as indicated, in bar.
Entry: 1 bar
